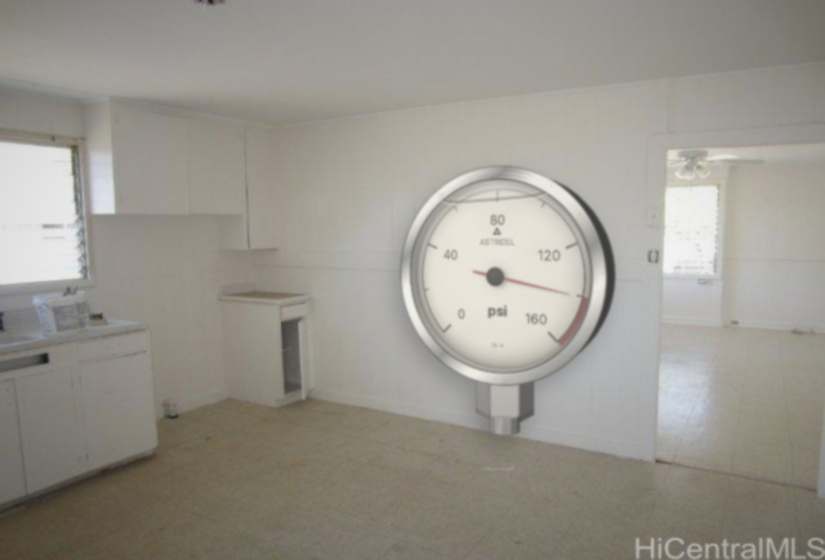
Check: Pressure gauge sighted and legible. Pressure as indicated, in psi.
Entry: 140 psi
